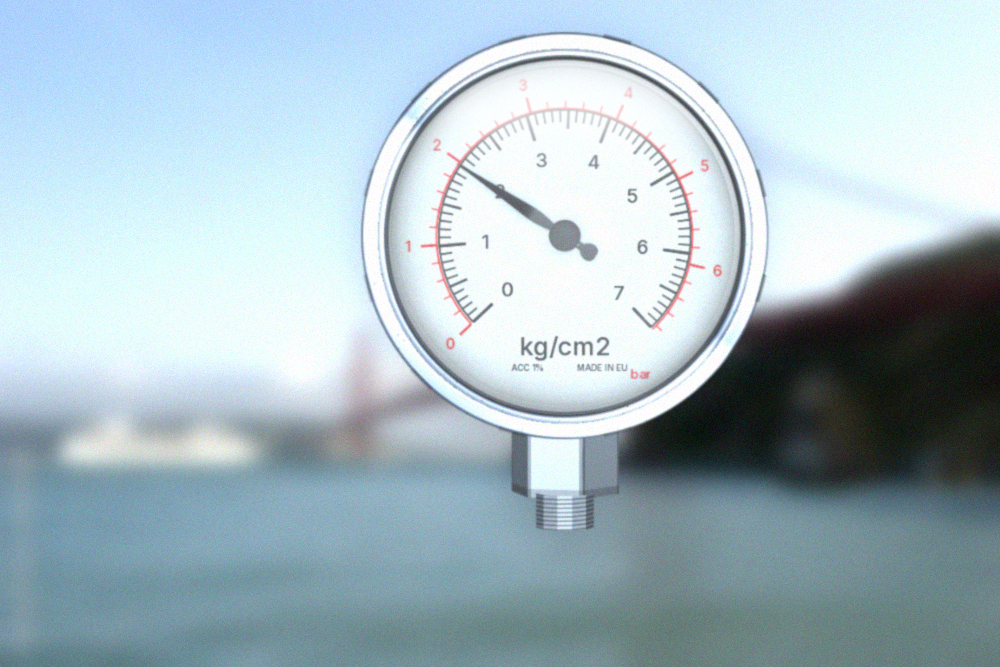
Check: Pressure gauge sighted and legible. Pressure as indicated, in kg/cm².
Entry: 2 kg/cm²
